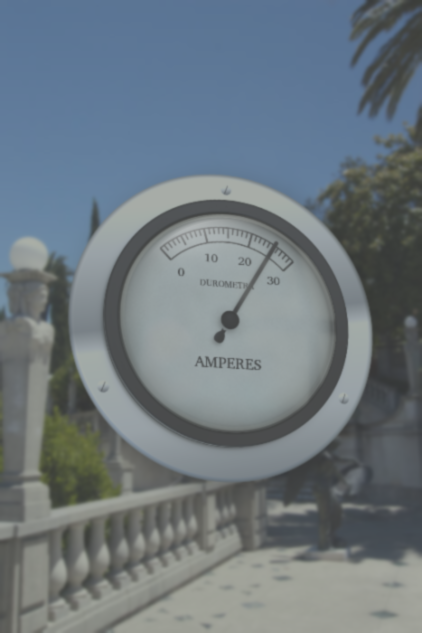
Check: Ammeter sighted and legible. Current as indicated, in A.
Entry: 25 A
